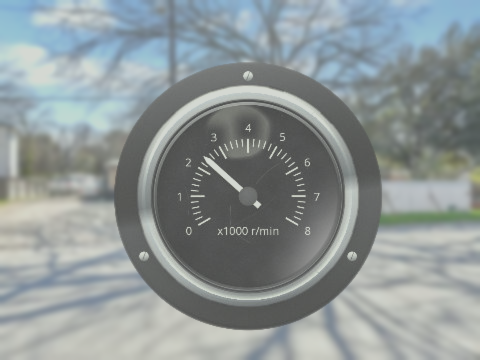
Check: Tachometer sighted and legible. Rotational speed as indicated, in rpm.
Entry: 2400 rpm
